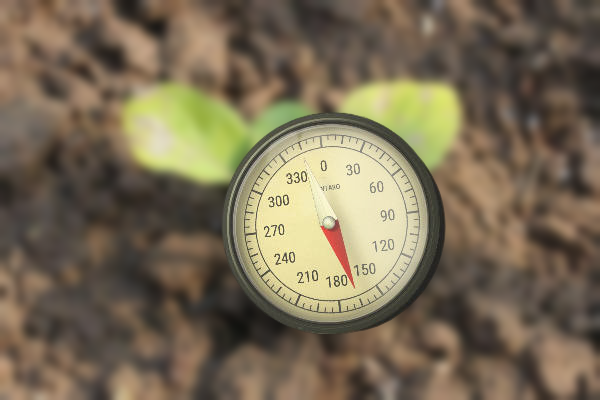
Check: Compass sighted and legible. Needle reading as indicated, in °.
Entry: 165 °
